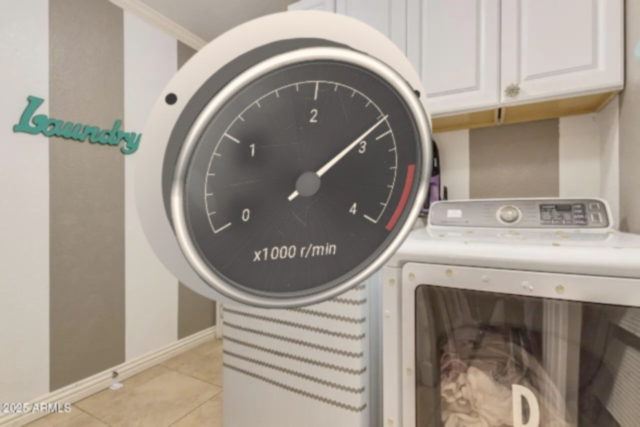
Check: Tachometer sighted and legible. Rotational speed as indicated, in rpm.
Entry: 2800 rpm
